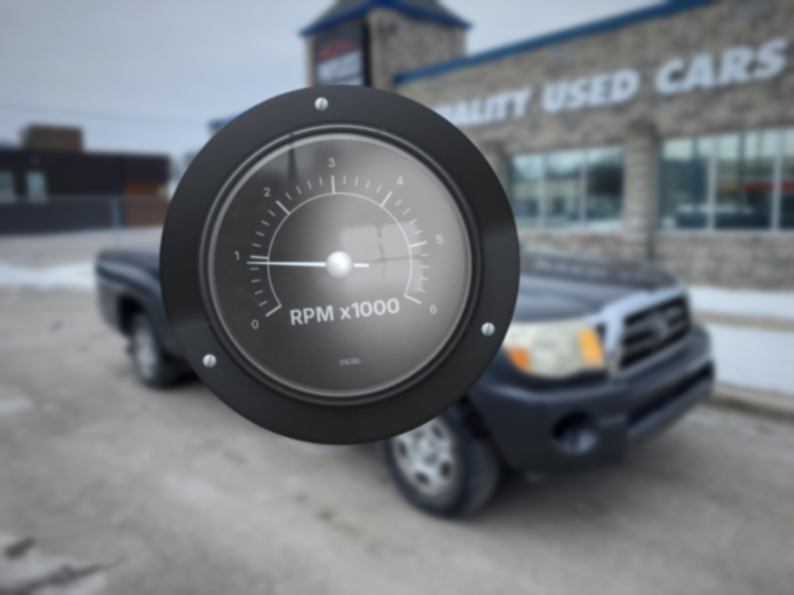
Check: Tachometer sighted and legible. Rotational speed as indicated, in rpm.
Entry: 900 rpm
